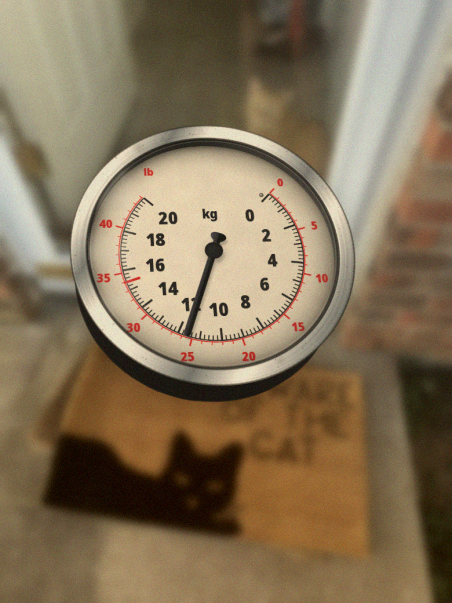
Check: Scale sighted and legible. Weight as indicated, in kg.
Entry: 11.6 kg
